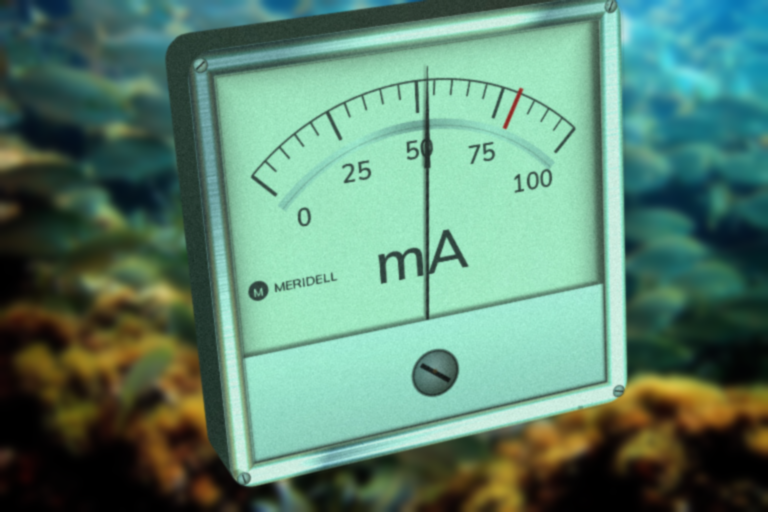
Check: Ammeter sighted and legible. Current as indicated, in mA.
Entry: 52.5 mA
